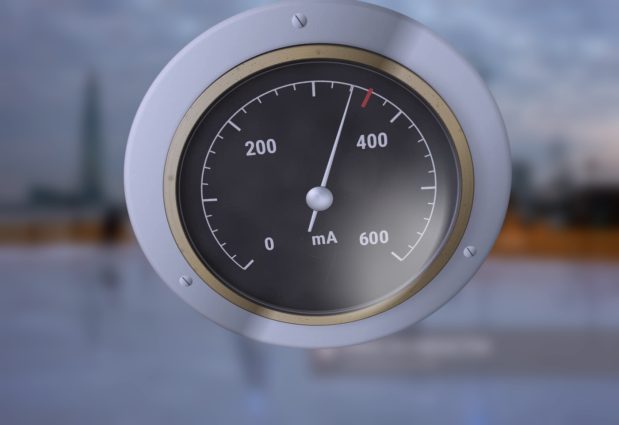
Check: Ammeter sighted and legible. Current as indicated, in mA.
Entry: 340 mA
